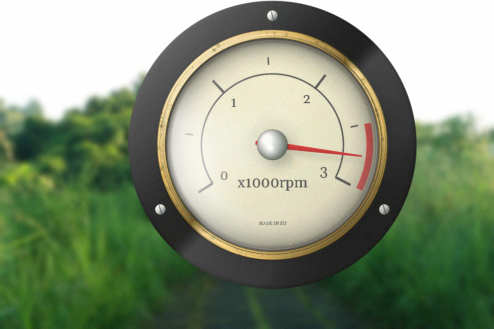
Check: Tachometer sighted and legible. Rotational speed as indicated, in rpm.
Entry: 2750 rpm
